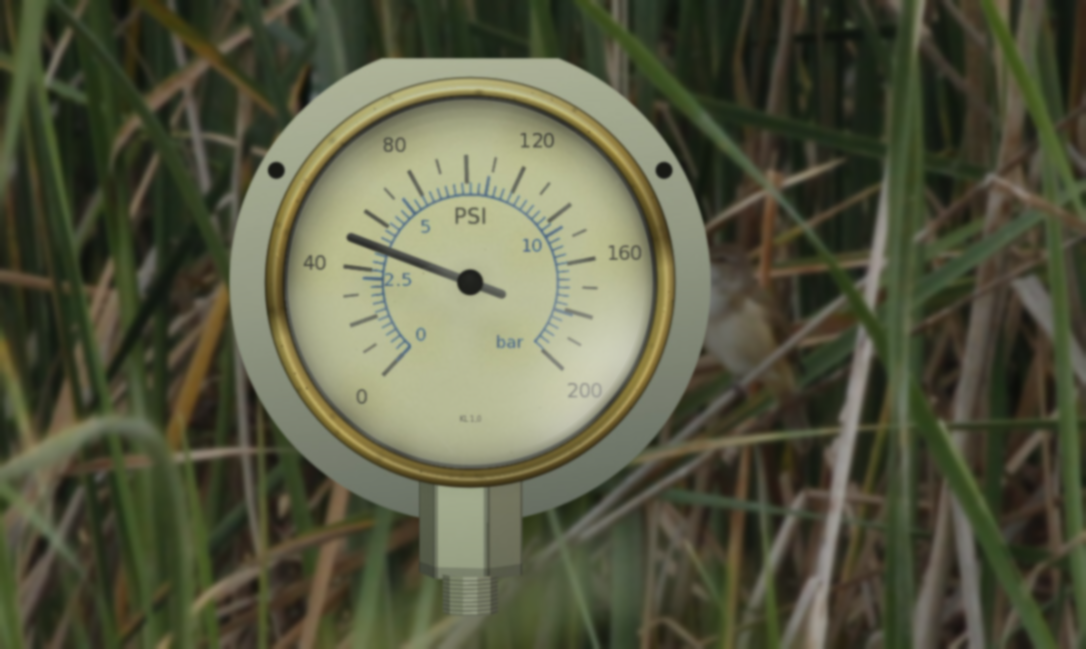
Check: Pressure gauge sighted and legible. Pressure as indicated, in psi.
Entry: 50 psi
